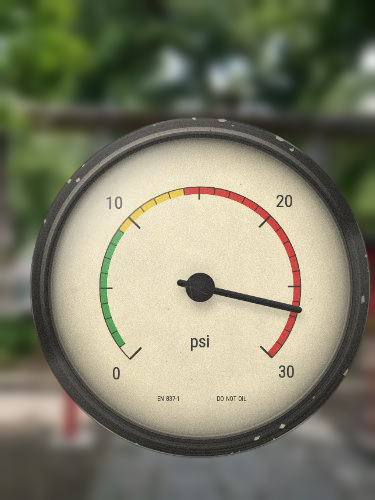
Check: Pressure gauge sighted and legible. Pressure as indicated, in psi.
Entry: 26.5 psi
